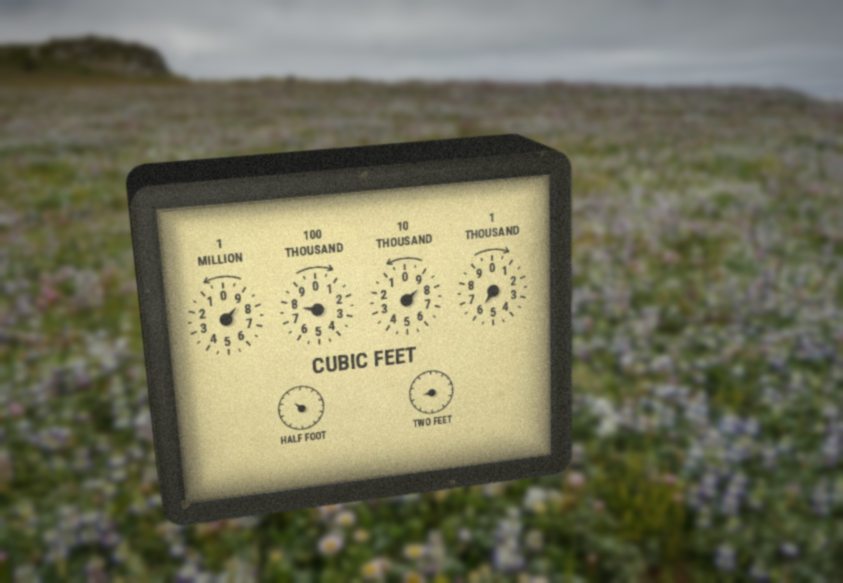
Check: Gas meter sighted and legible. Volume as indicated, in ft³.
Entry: 878600 ft³
